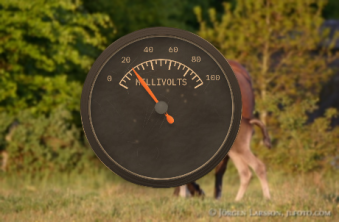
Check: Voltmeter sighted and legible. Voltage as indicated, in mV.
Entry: 20 mV
